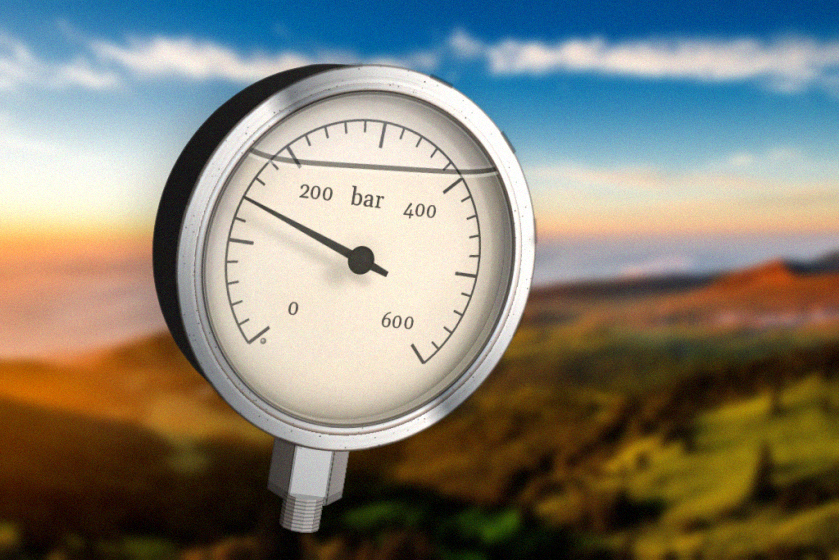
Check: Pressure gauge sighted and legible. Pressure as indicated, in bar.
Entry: 140 bar
